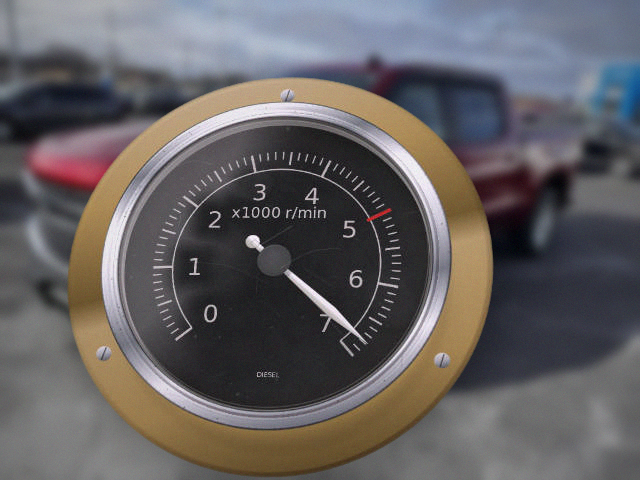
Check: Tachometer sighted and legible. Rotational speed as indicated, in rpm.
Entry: 6800 rpm
